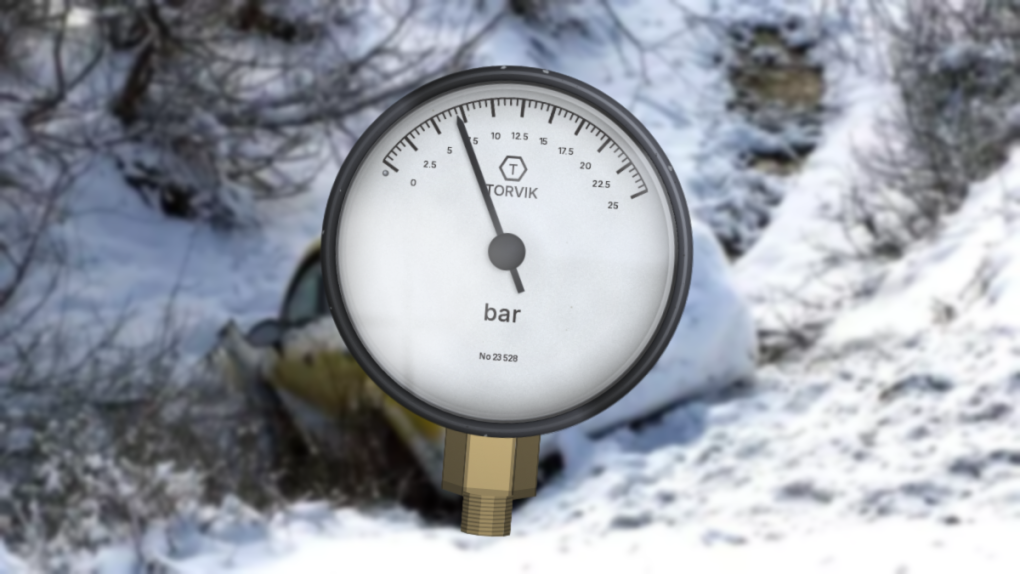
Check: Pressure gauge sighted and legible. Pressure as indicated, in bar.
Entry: 7 bar
